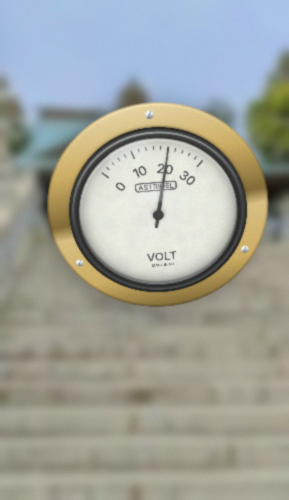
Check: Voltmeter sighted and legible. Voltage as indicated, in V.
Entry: 20 V
